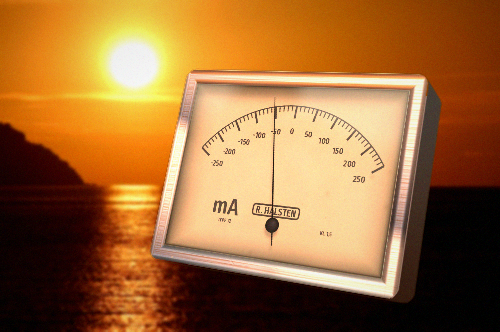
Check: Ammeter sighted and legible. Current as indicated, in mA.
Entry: -50 mA
